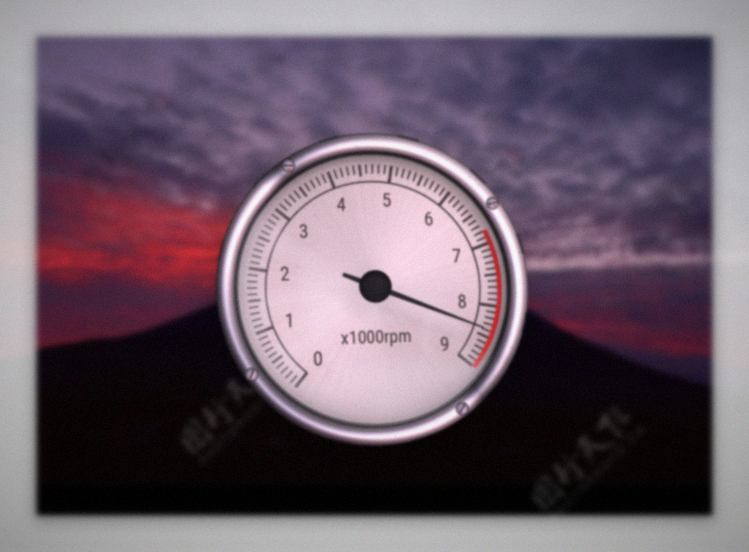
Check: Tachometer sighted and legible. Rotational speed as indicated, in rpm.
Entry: 8400 rpm
